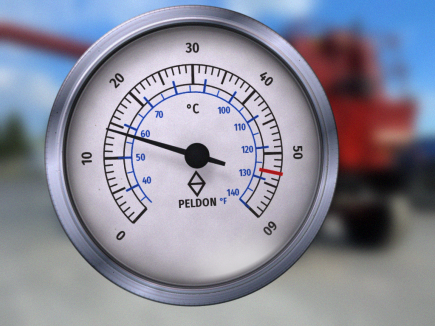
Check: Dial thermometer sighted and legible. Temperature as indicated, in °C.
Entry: 14 °C
